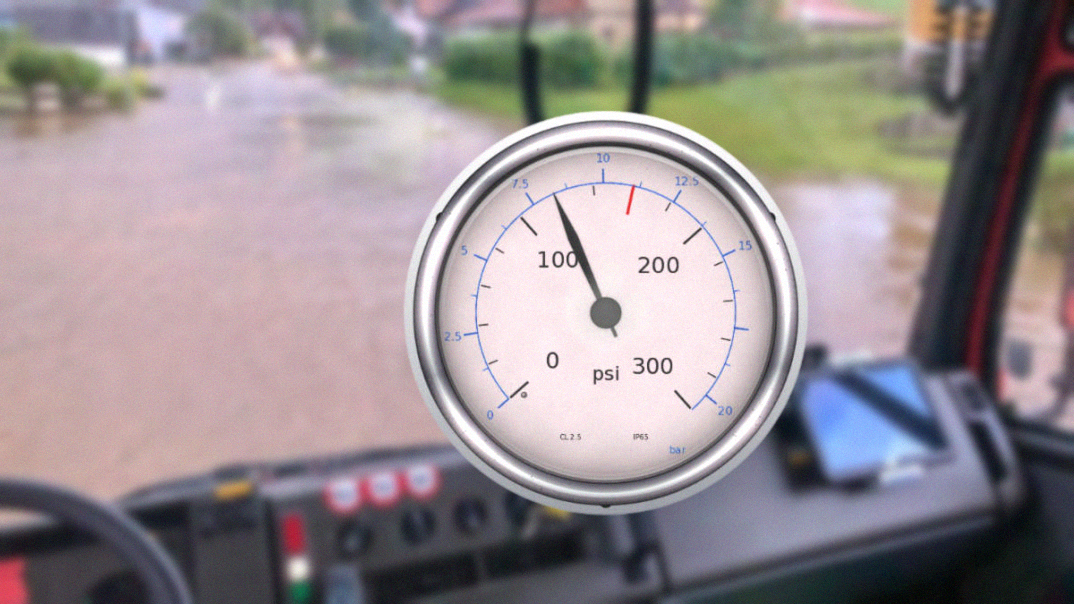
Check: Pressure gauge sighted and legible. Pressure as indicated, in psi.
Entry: 120 psi
